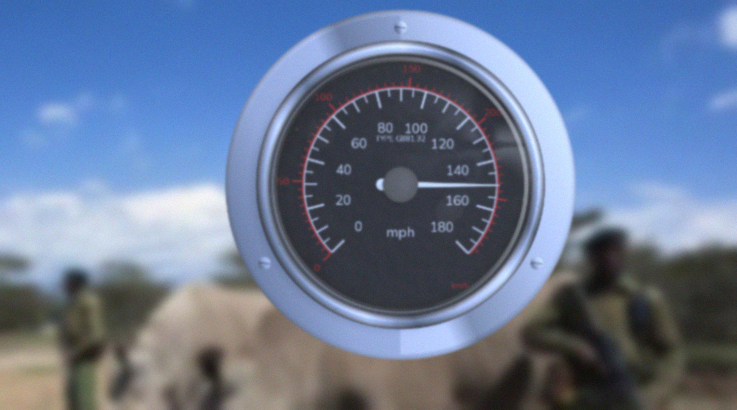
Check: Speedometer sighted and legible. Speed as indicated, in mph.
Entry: 150 mph
